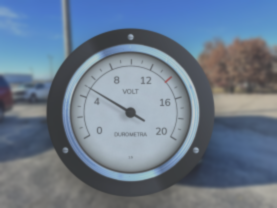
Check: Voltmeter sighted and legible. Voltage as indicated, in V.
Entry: 5 V
